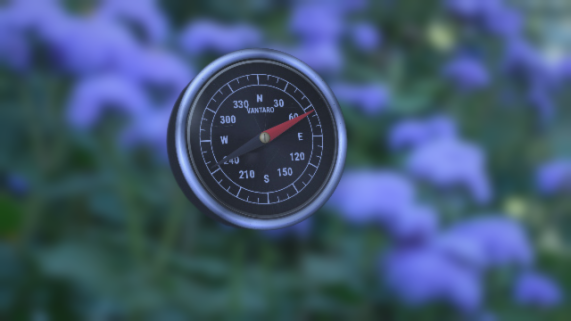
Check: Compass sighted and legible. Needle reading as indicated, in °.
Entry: 65 °
